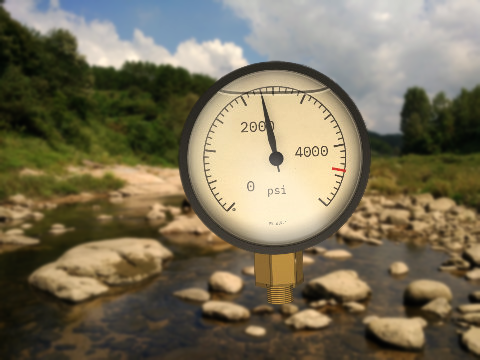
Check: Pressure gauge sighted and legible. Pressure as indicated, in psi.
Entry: 2300 psi
